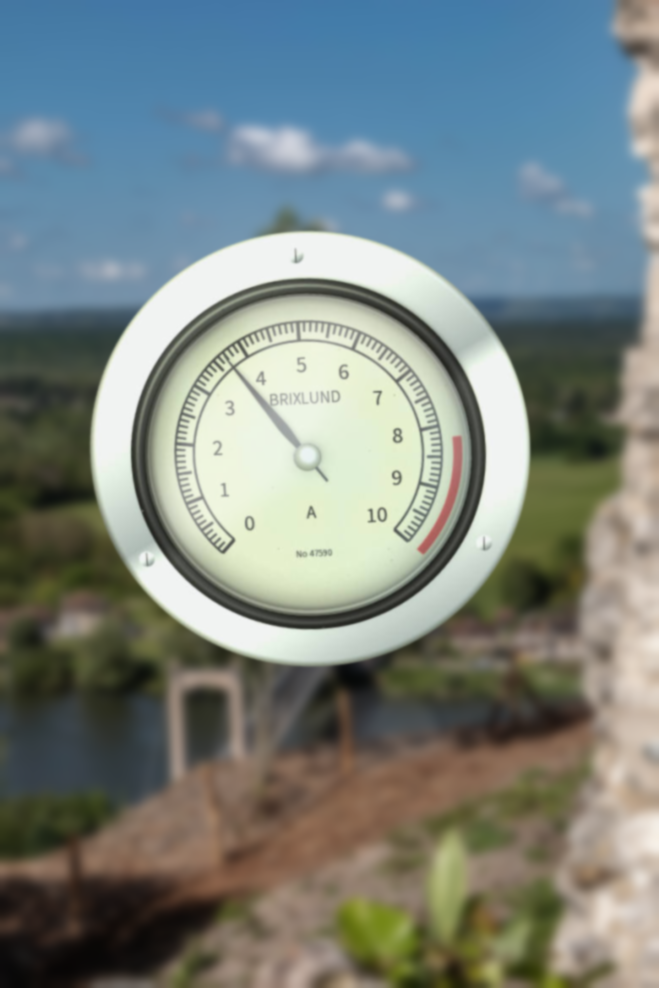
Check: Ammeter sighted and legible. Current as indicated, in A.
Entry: 3.7 A
